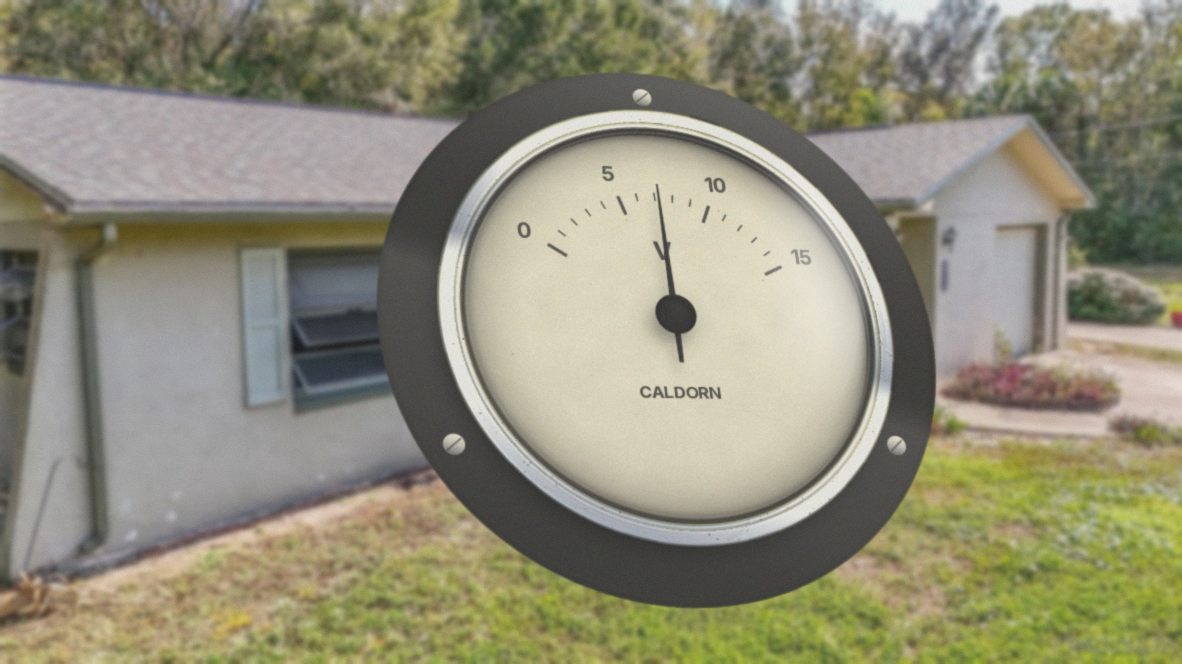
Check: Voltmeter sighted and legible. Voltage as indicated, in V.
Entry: 7 V
